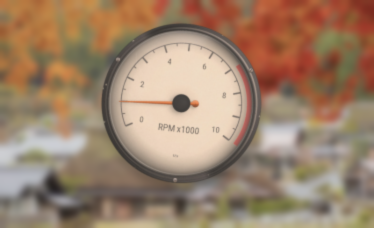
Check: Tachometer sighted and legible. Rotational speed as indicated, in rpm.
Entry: 1000 rpm
